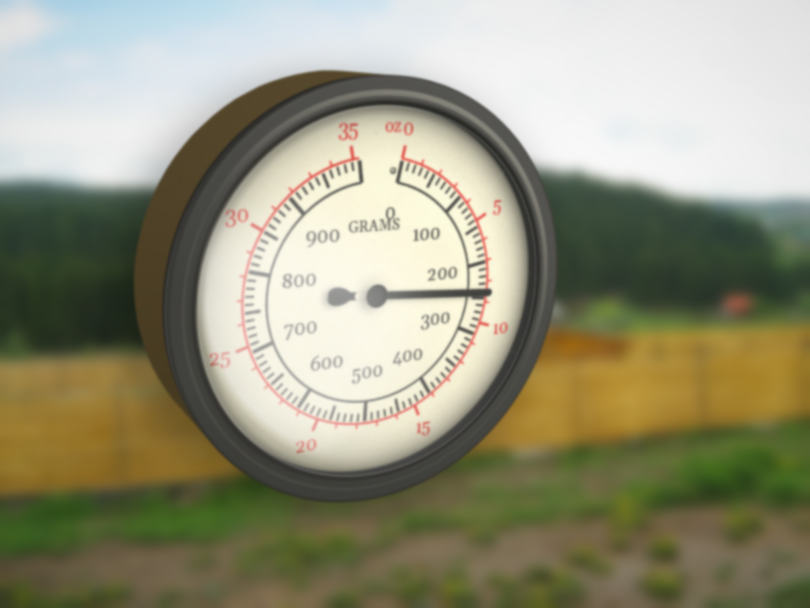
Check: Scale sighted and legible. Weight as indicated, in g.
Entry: 240 g
